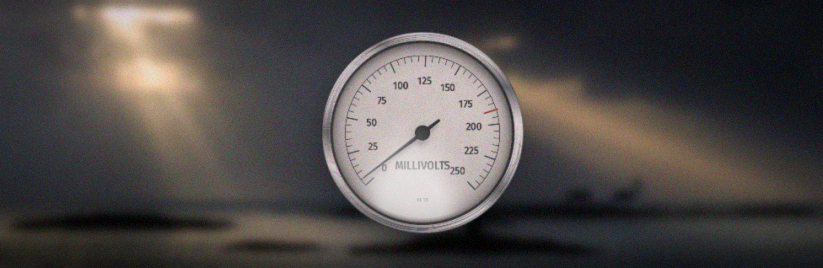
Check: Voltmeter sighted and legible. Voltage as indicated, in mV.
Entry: 5 mV
